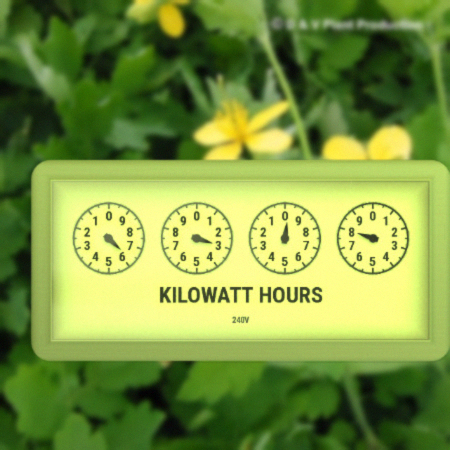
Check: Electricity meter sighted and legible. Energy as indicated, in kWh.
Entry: 6298 kWh
